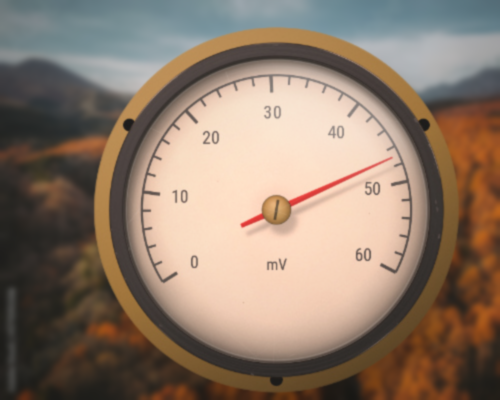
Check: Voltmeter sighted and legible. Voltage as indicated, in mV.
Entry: 47 mV
